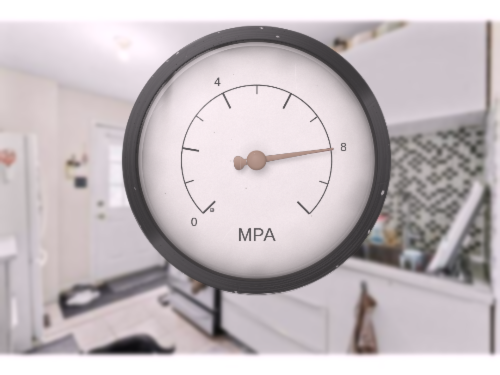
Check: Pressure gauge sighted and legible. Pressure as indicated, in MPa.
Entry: 8 MPa
